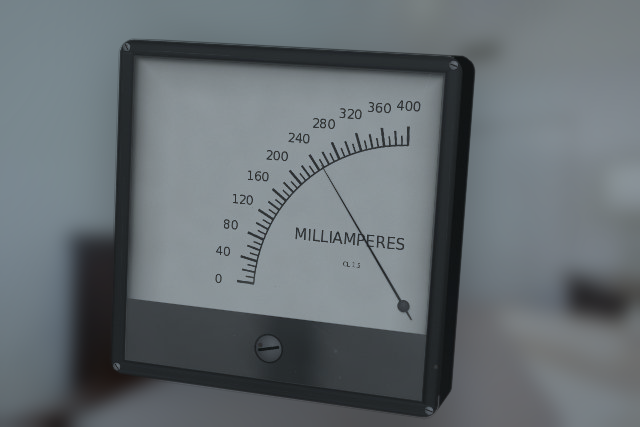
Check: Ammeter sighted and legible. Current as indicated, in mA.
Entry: 250 mA
